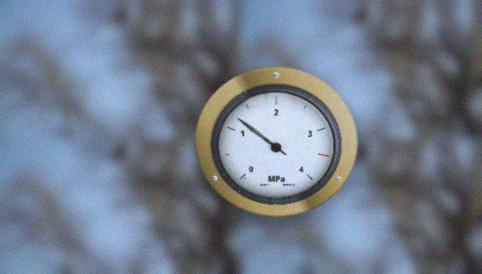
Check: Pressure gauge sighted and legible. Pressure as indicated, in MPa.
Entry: 1.25 MPa
